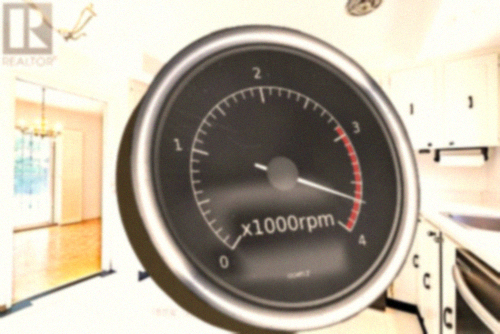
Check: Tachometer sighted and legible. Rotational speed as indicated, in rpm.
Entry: 3700 rpm
